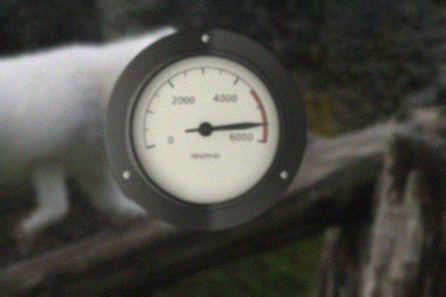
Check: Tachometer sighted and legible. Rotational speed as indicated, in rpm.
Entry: 5500 rpm
